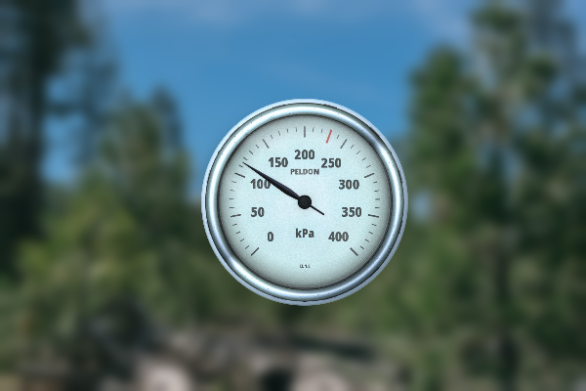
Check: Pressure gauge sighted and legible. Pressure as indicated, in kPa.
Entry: 115 kPa
